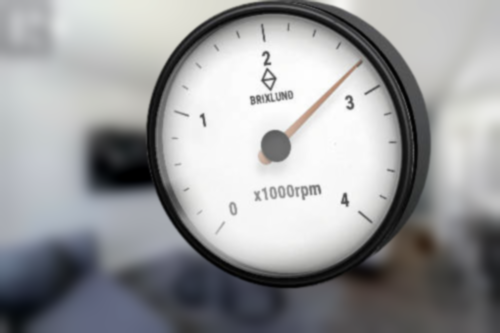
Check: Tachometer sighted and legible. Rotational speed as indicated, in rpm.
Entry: 2800 rpm
